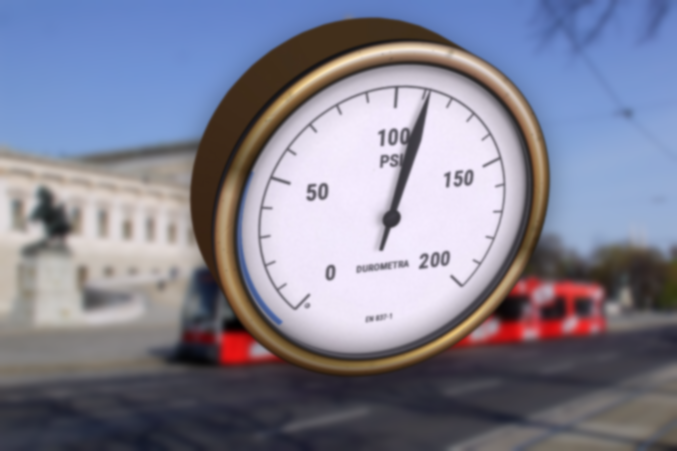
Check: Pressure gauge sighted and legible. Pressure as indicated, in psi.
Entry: 110 psi
